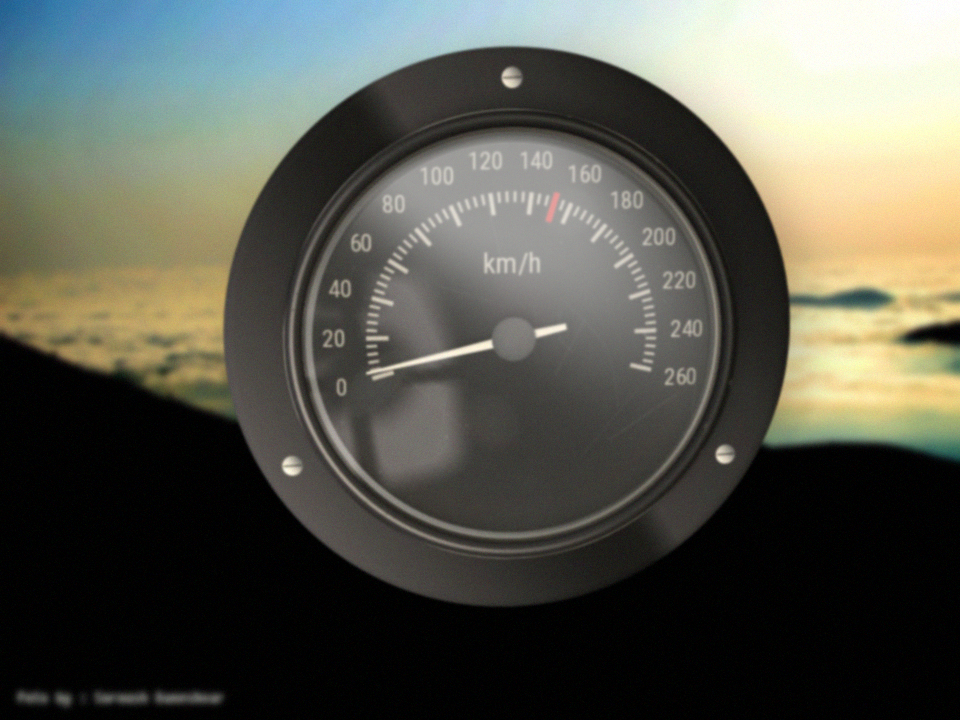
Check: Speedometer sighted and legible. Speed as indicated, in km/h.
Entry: 4 km/h
